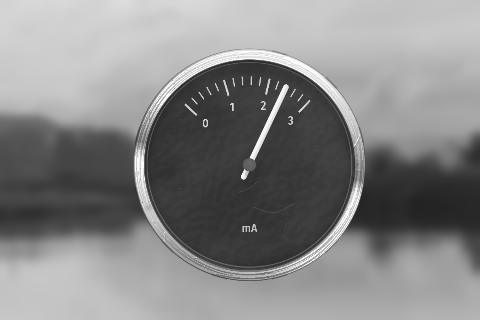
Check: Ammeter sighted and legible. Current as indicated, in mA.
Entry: 2.4 mA
